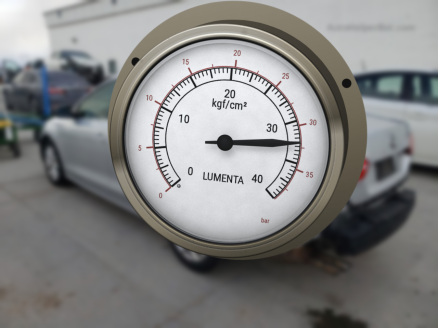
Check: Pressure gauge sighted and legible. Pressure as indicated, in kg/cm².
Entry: 32.5 kg/cm²
